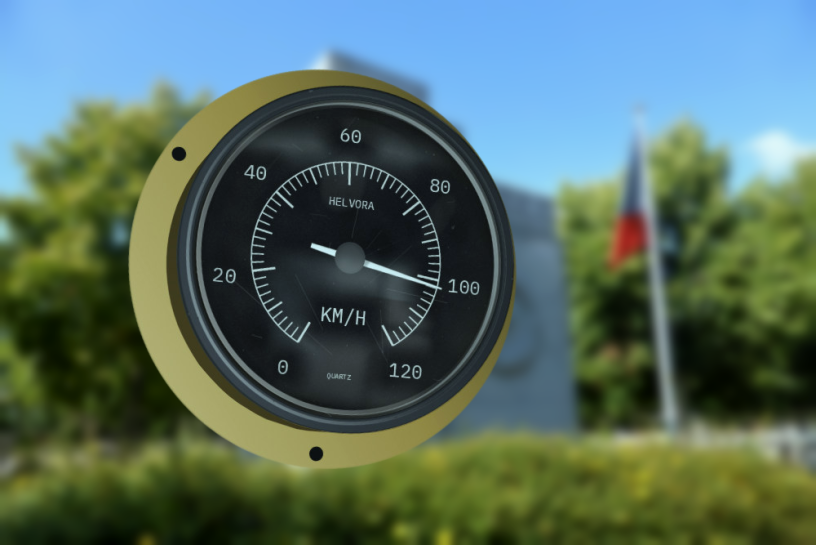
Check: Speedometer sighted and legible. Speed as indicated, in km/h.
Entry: 102 km/h
